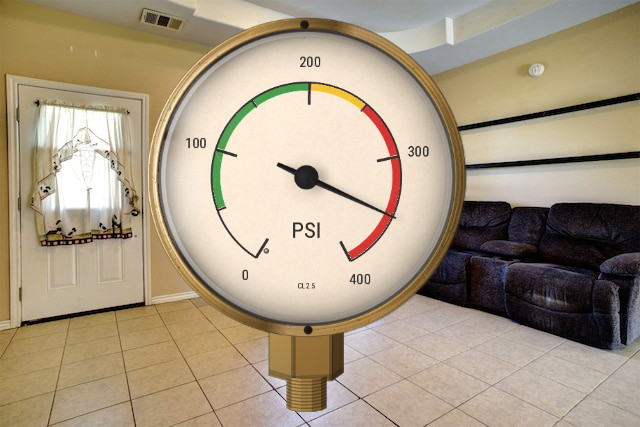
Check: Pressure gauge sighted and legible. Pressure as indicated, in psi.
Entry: 350 psi
